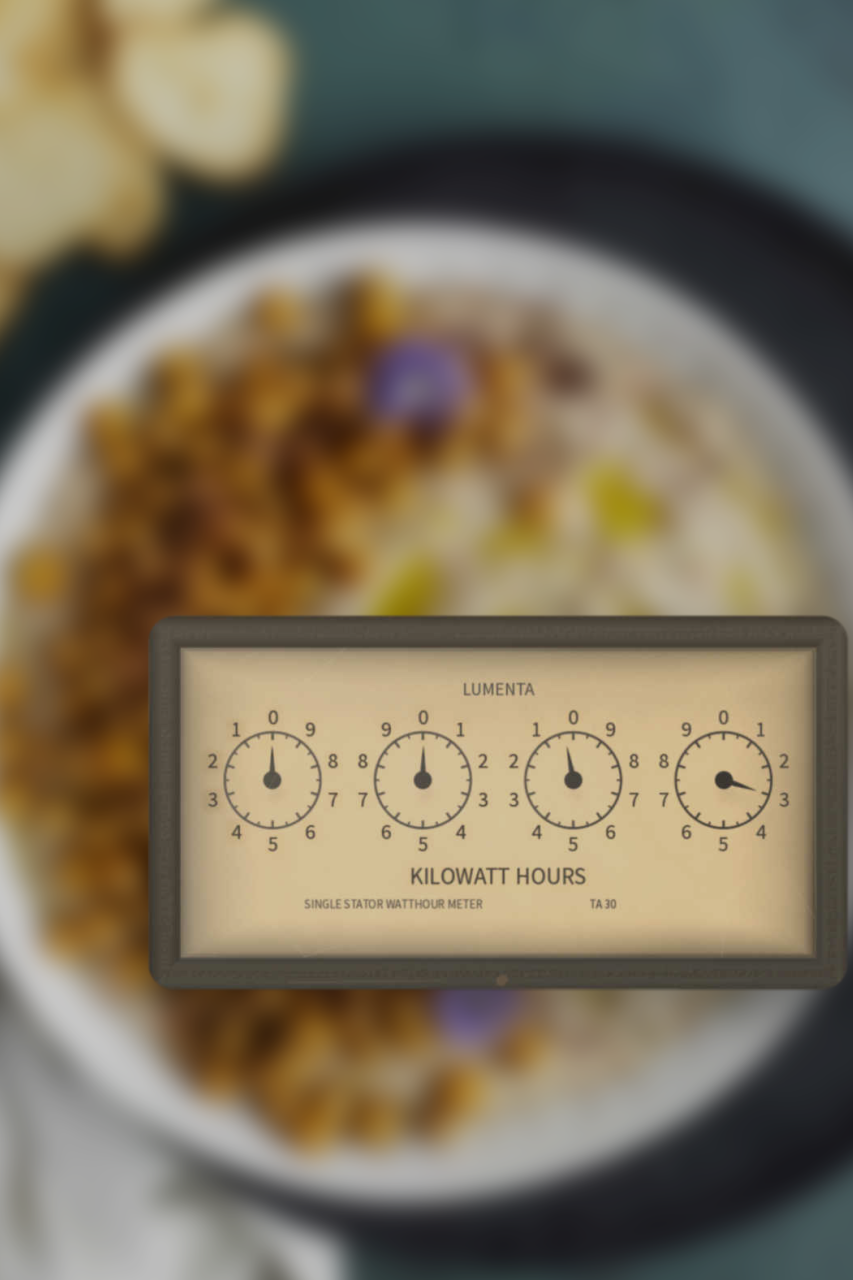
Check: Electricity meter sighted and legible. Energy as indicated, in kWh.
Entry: 3 kWh
